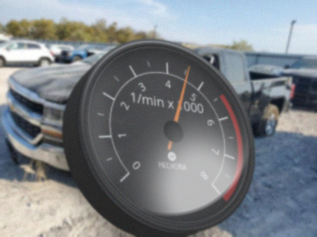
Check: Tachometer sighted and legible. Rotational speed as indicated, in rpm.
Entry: 4500 rpm
